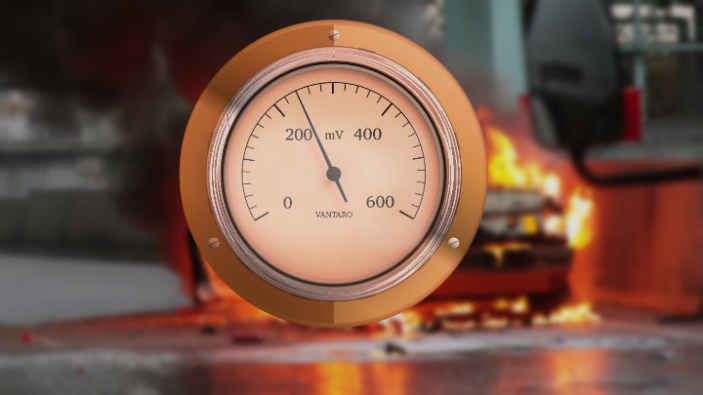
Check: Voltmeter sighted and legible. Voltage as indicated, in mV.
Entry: 240 mV
